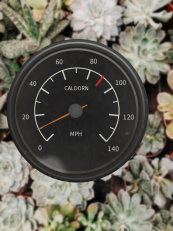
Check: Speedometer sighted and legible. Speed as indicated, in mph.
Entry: 10 mph
